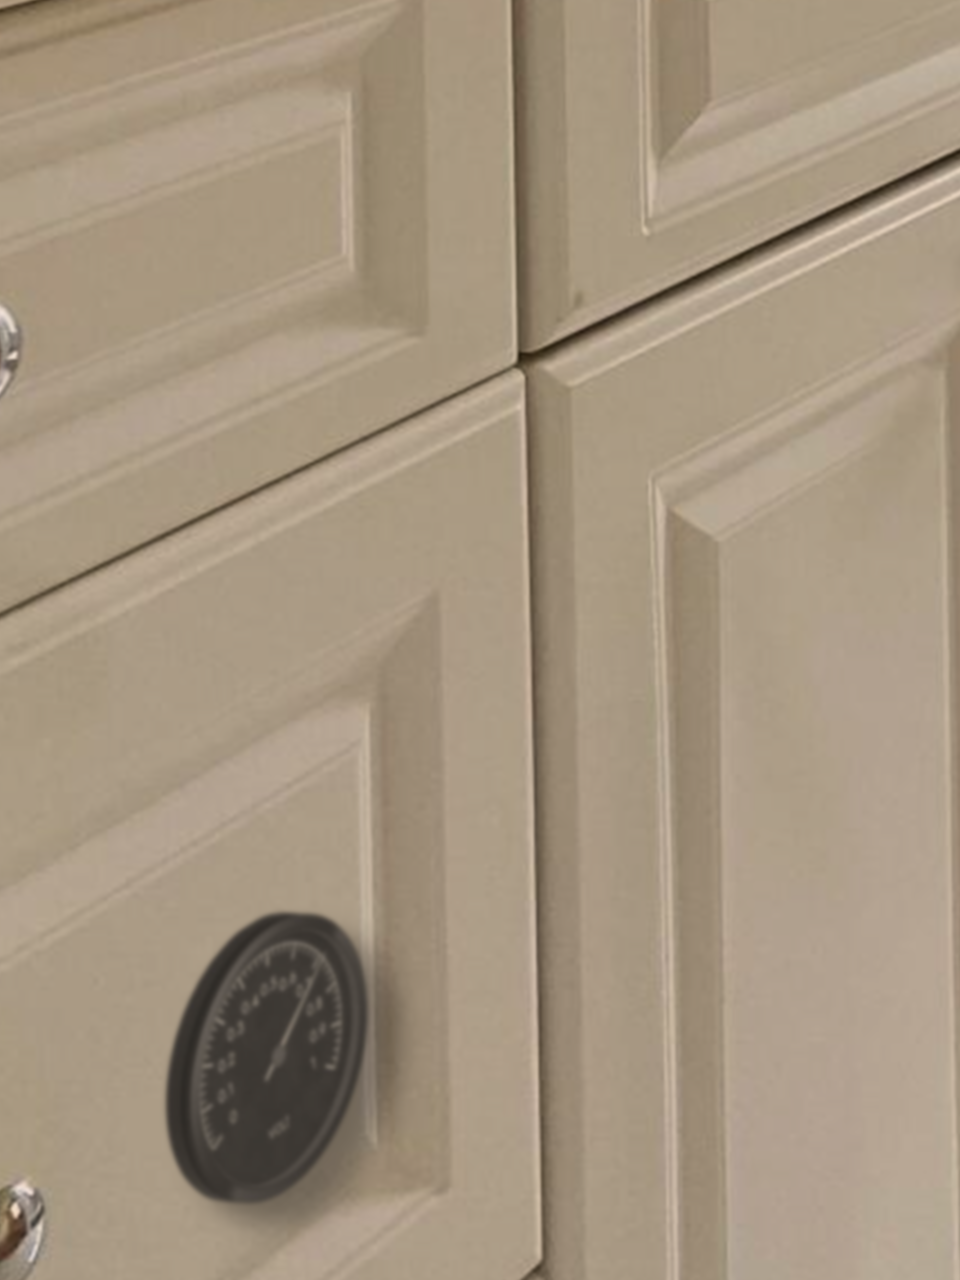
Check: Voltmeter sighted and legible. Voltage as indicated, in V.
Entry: 0.7 V
